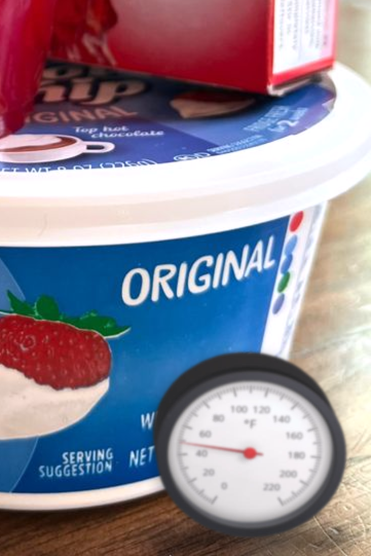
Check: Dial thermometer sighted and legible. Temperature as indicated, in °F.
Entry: 50 °F
